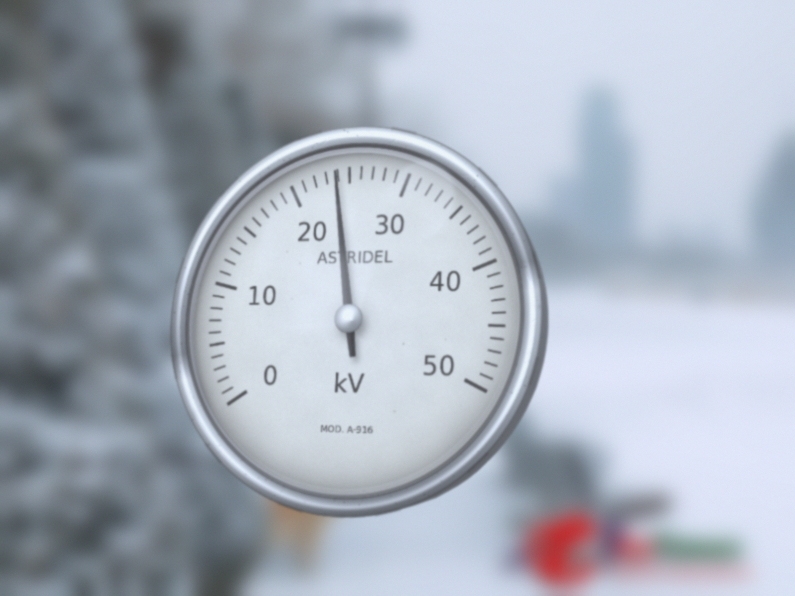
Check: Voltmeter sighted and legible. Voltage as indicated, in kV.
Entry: 24 kV
